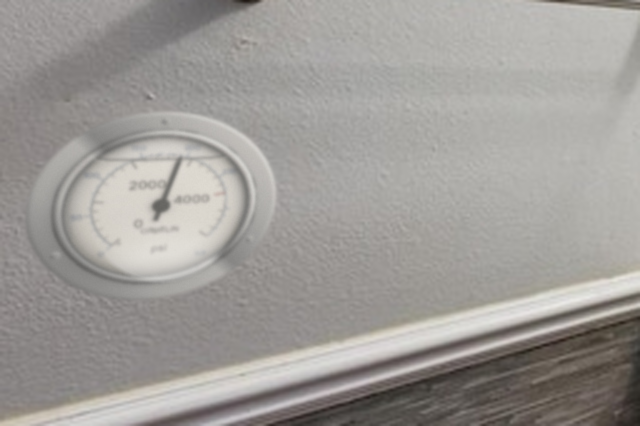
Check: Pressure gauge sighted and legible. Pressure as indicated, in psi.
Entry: 2800 psi
